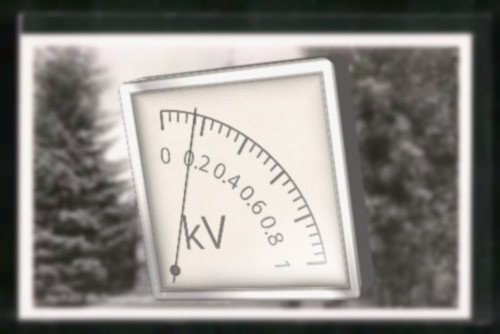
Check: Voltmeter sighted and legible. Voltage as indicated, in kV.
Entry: 0.16 kV
